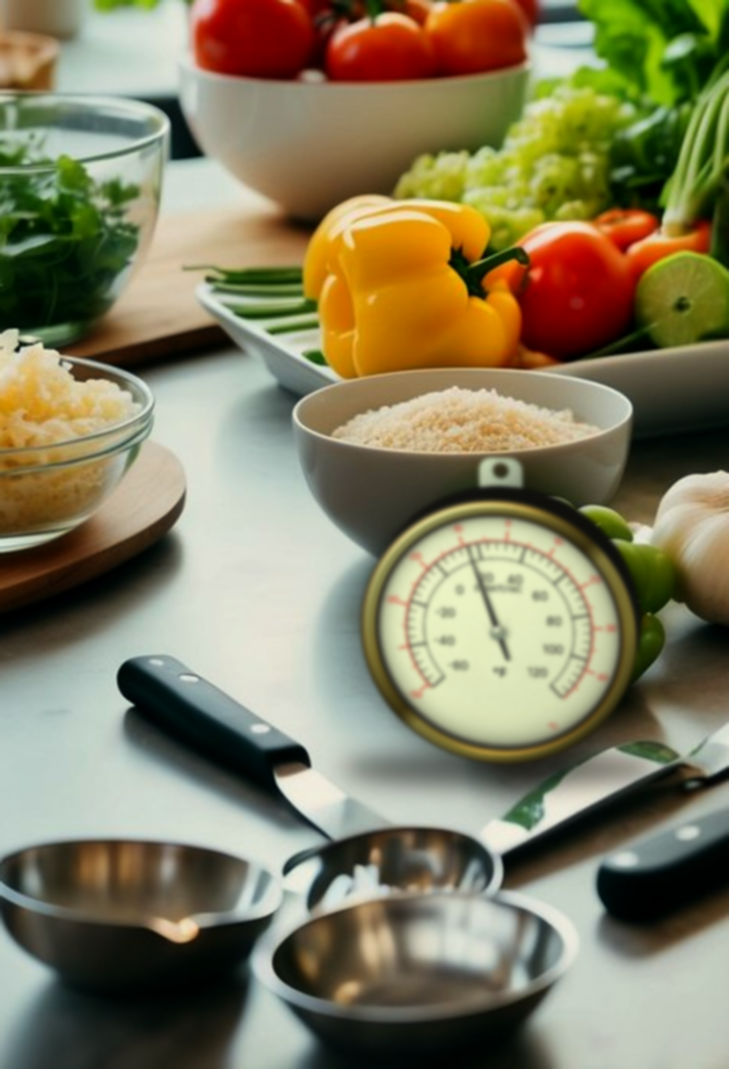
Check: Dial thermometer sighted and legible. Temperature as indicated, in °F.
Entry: 16 °F
